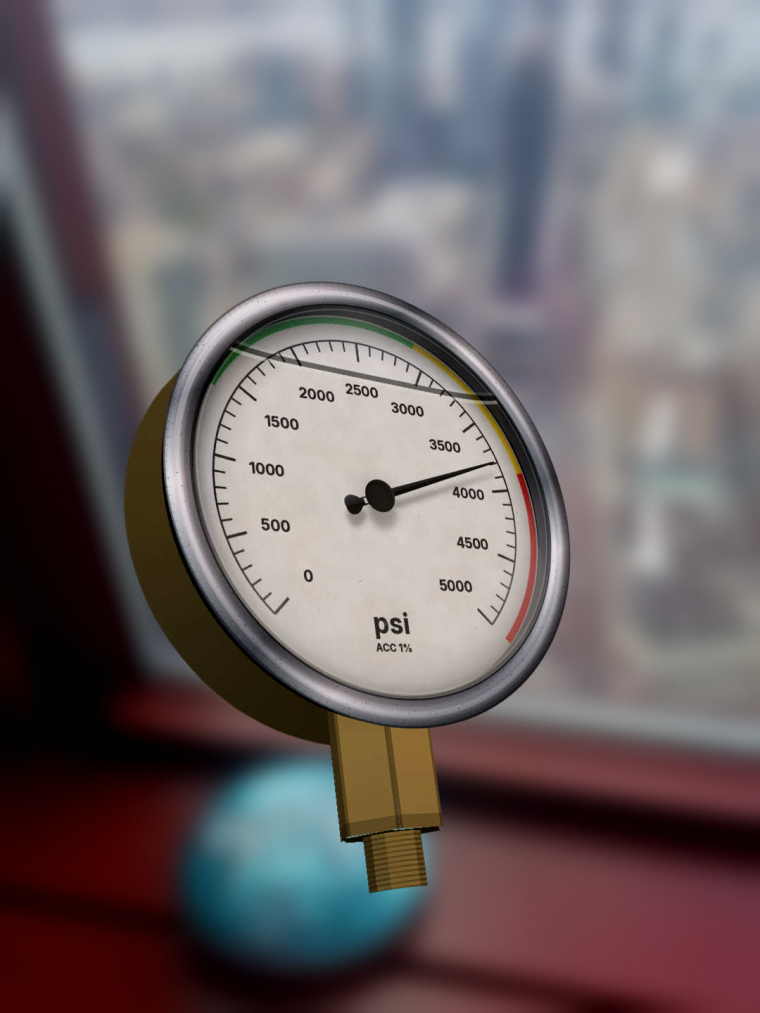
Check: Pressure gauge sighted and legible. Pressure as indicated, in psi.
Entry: 3800 psi
